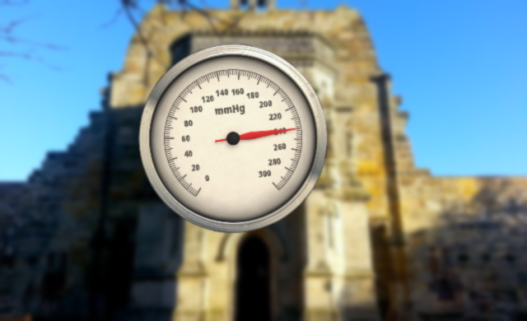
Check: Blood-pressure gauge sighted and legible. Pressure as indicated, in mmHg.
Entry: 240 mmHg
